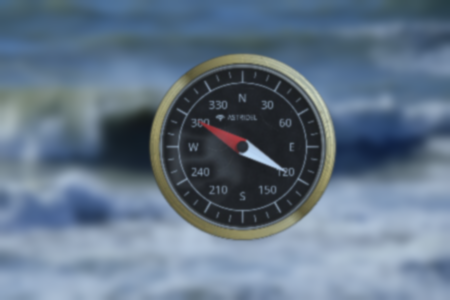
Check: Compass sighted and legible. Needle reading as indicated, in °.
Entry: 300 °
